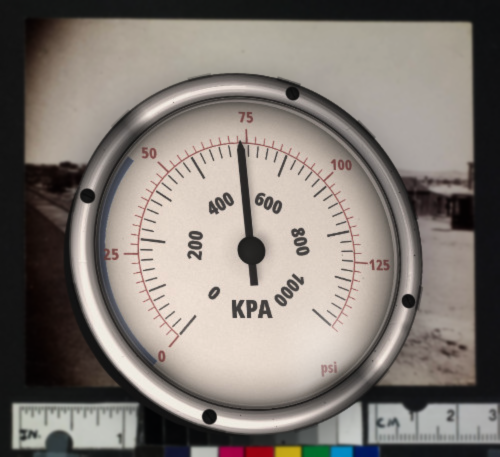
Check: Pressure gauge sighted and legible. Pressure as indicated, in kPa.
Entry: 500 kPa
